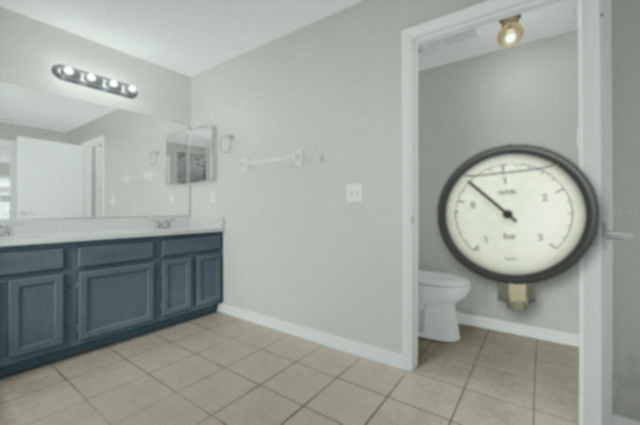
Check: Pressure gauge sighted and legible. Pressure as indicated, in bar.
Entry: 0.4 bar
